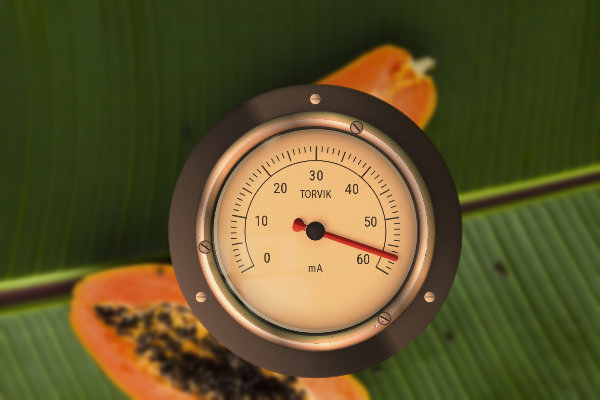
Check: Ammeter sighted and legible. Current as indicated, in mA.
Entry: 57 mA
